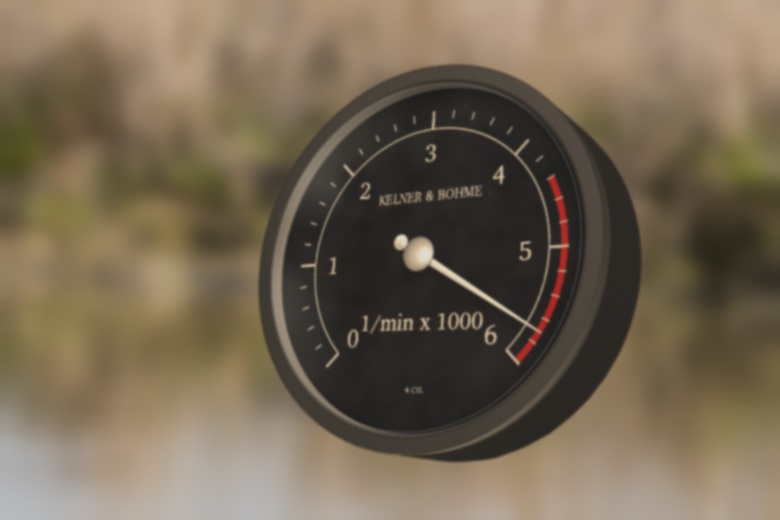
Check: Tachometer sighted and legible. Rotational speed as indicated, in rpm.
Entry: 5700 rpm
